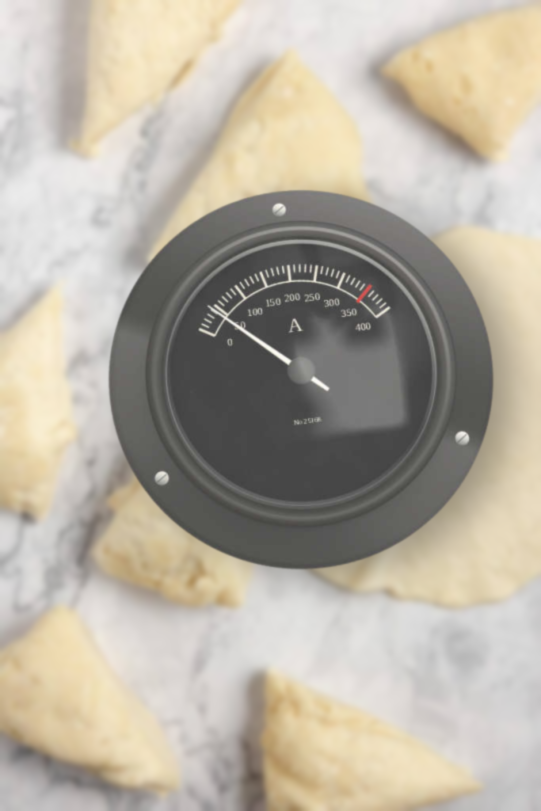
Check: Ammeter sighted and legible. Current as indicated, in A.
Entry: 40 A
